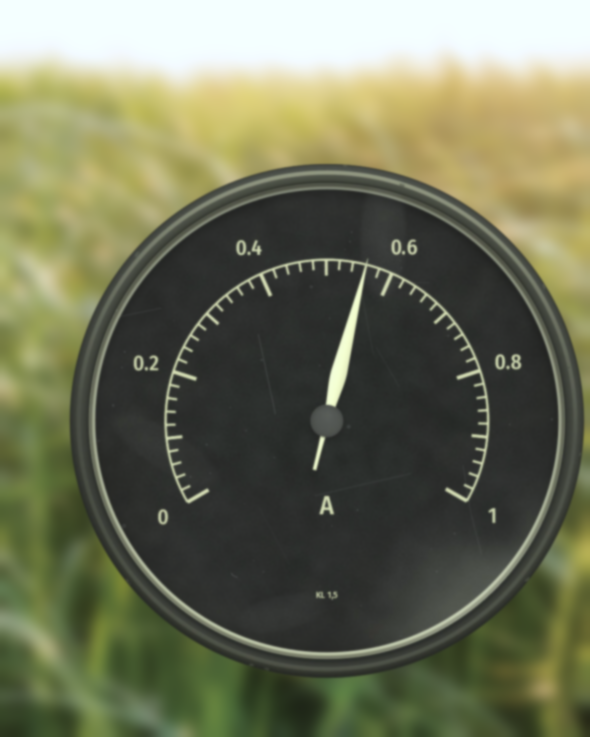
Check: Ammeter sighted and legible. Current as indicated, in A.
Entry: 0.56 A
